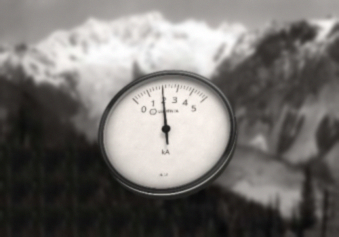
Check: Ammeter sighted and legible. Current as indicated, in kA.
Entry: 2 kA
